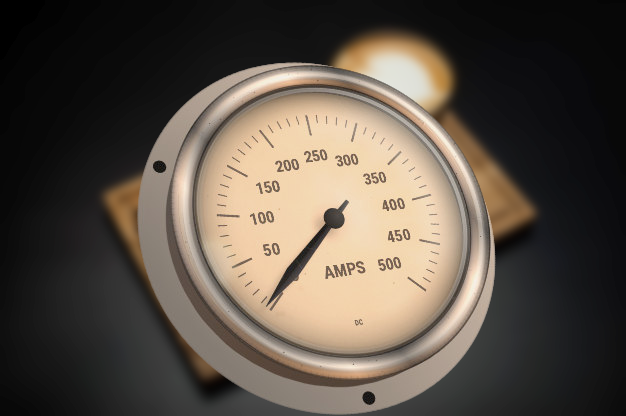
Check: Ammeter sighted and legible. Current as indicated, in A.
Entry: 5 A
